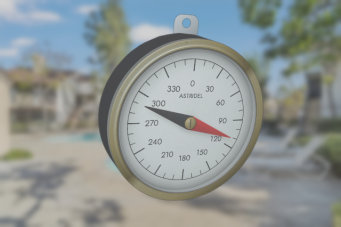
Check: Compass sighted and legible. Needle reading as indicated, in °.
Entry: 110 °
